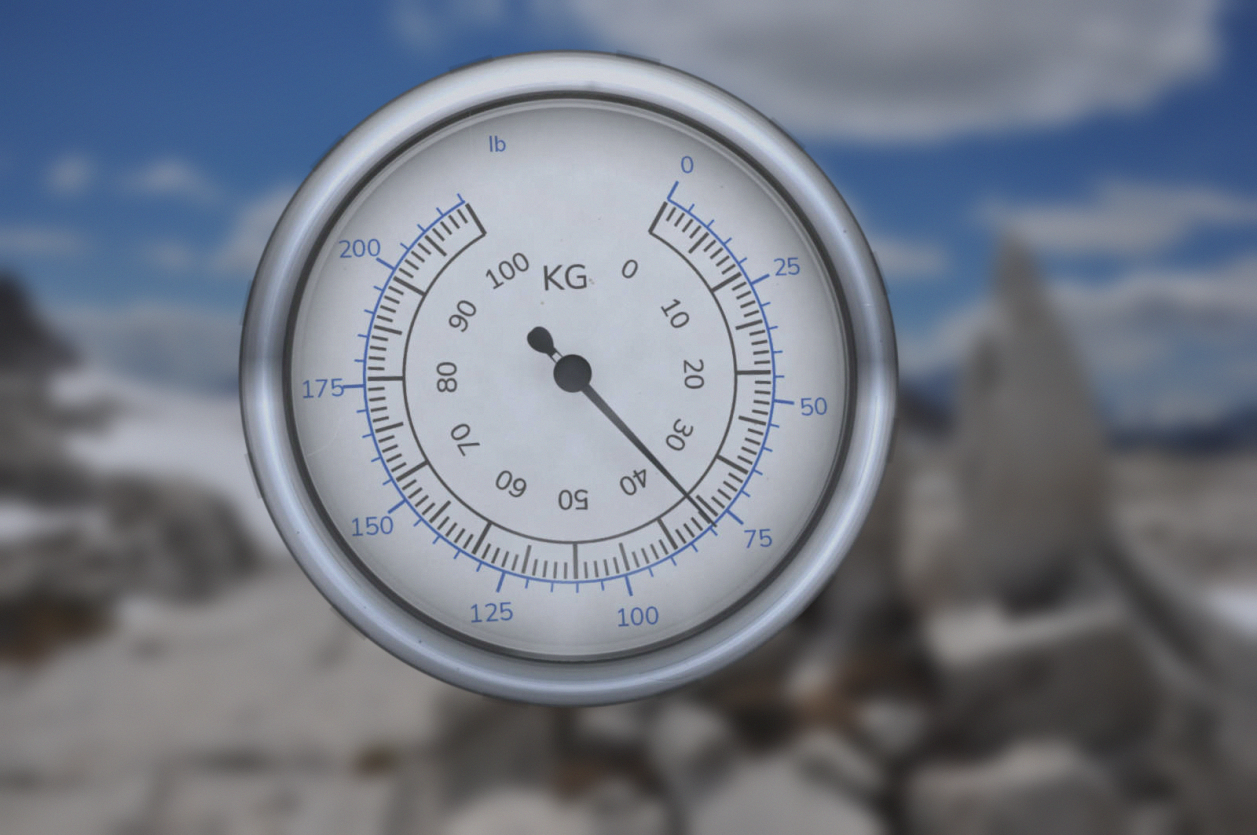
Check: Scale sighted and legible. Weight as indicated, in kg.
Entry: 36 kg
